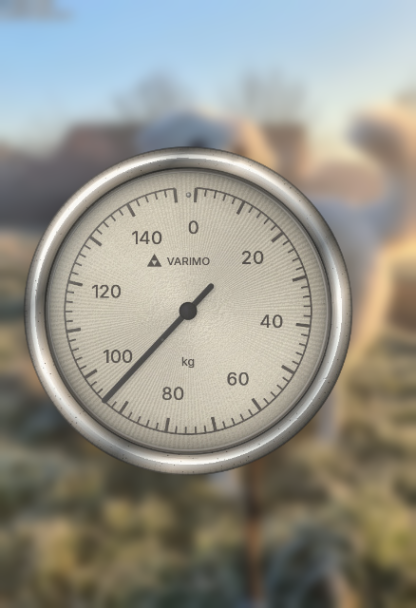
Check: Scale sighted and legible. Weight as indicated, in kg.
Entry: 94 kg
